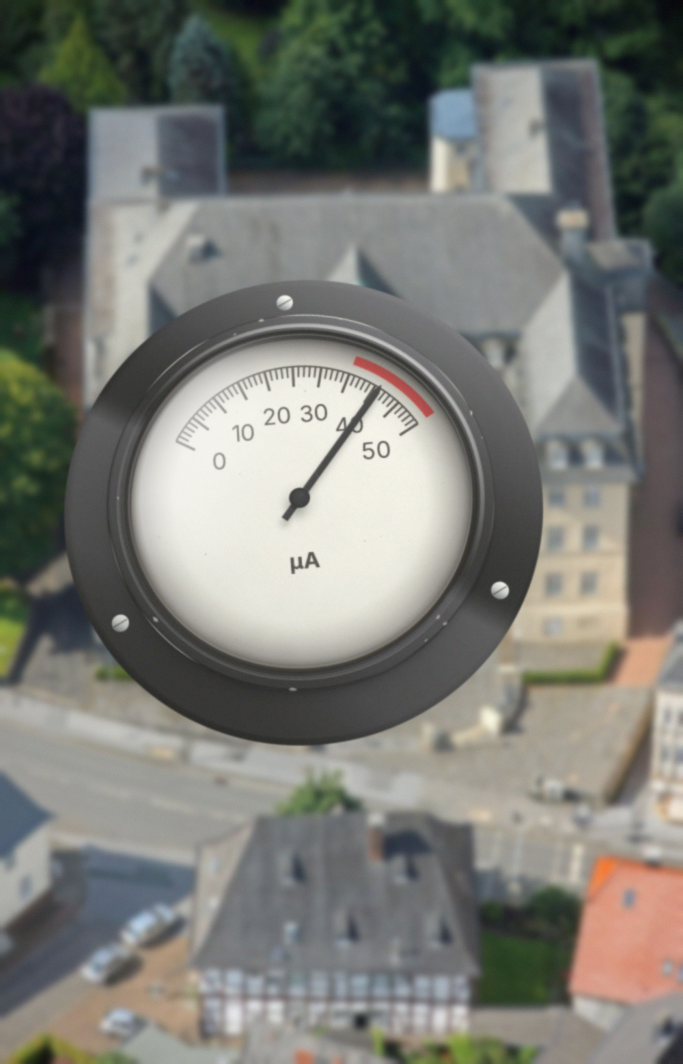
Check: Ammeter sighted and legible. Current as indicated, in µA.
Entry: 41 µA
